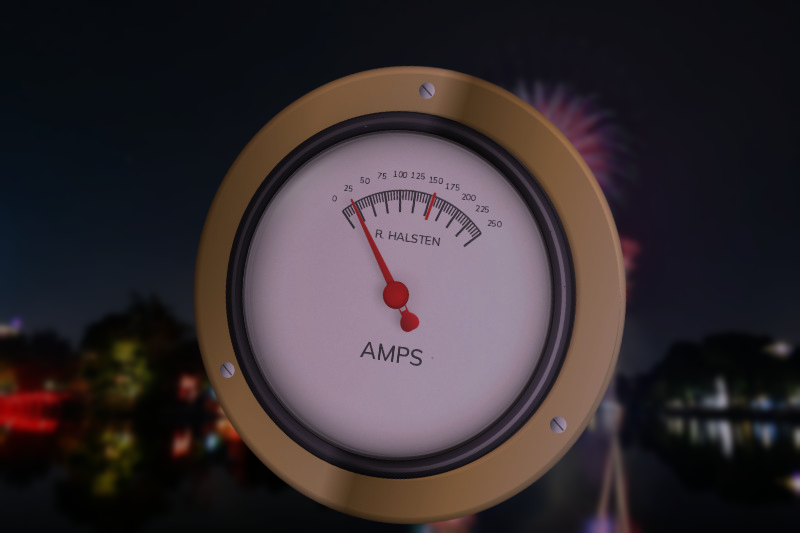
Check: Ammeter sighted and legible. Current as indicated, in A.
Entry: 25 A
